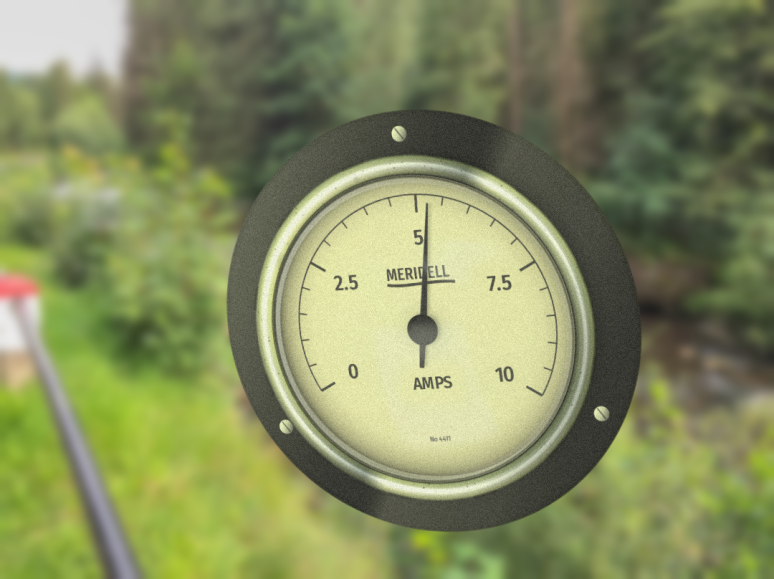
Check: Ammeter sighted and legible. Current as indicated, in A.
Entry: 5.25 A
